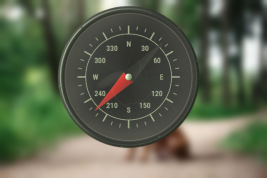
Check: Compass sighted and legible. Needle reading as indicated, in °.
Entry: 225 °
